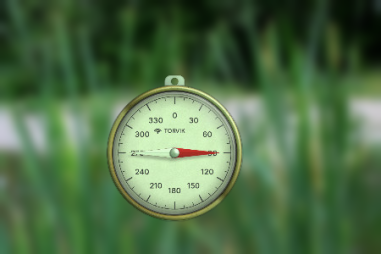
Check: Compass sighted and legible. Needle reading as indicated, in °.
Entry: 90 °
